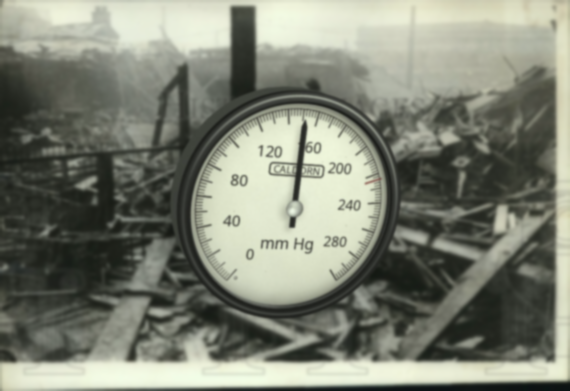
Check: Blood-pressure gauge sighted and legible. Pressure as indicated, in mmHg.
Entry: 150 mmHg
